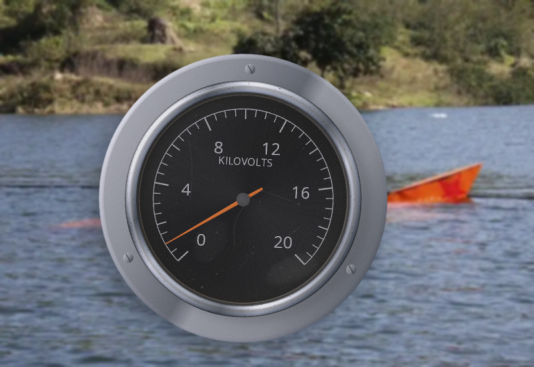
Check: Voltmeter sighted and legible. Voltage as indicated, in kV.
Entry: 1 kV
